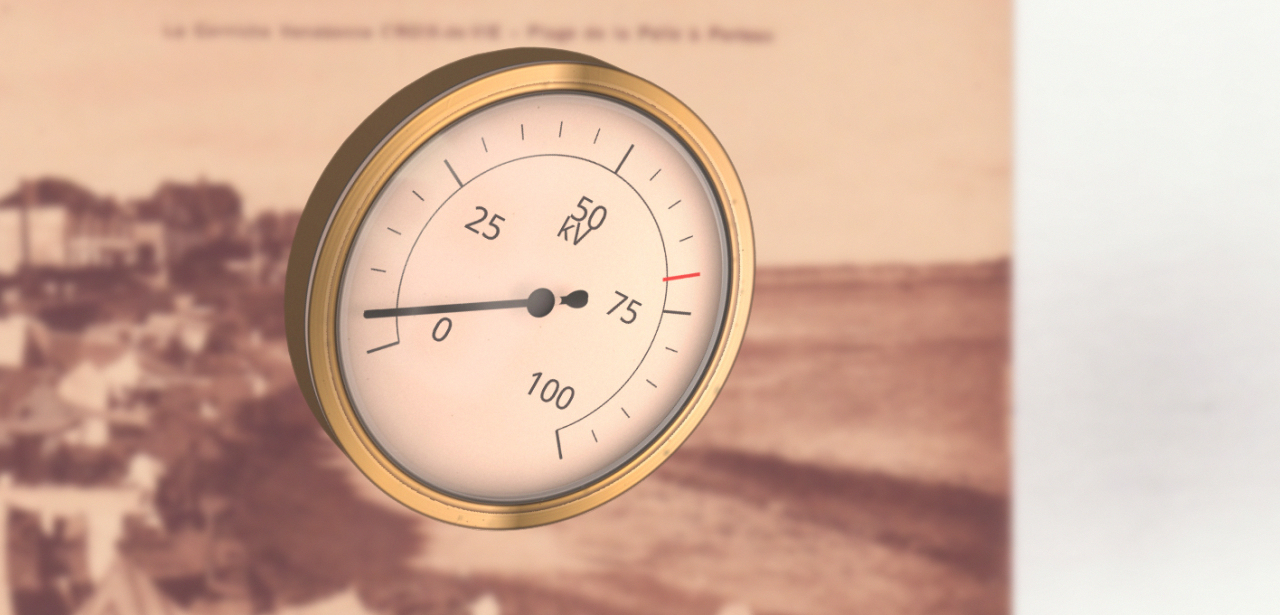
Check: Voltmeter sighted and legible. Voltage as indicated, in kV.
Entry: 5 kV
